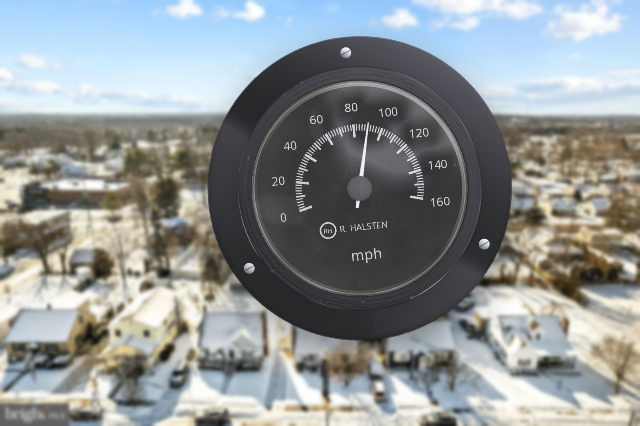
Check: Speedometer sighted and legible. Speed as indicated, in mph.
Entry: 90 mph
